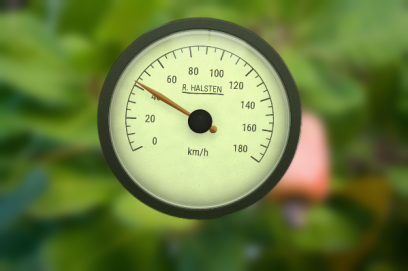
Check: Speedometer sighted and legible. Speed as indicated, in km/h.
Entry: 42.5 km/h
